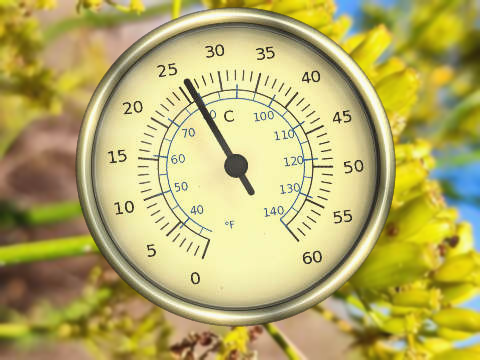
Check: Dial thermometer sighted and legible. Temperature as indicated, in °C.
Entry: 26 °C
